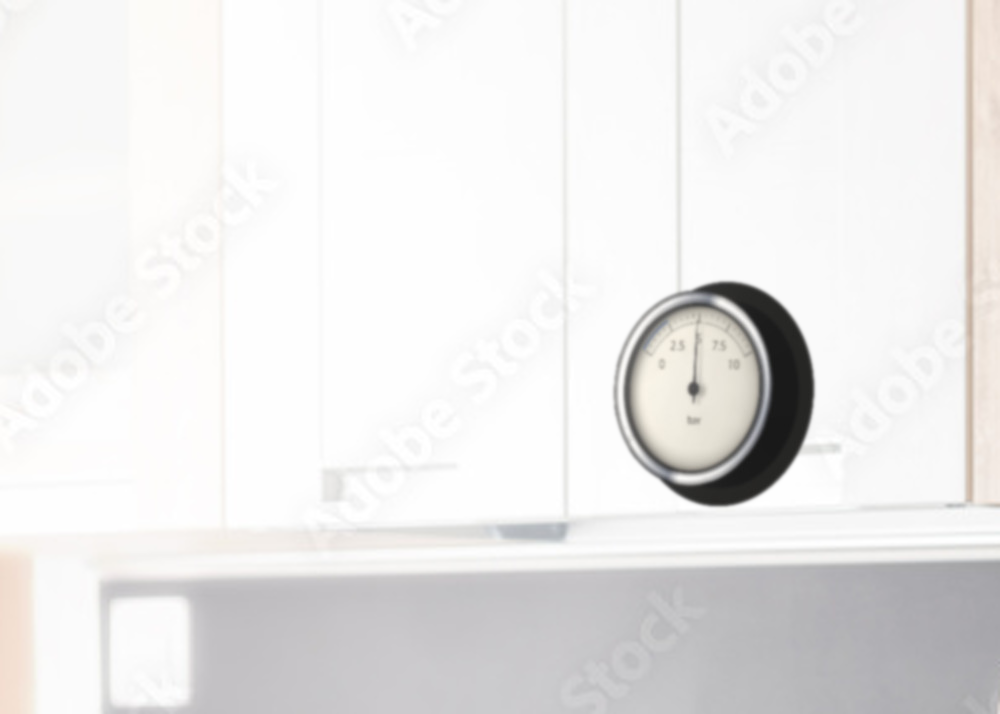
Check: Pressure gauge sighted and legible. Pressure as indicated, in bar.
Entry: 5 bar
